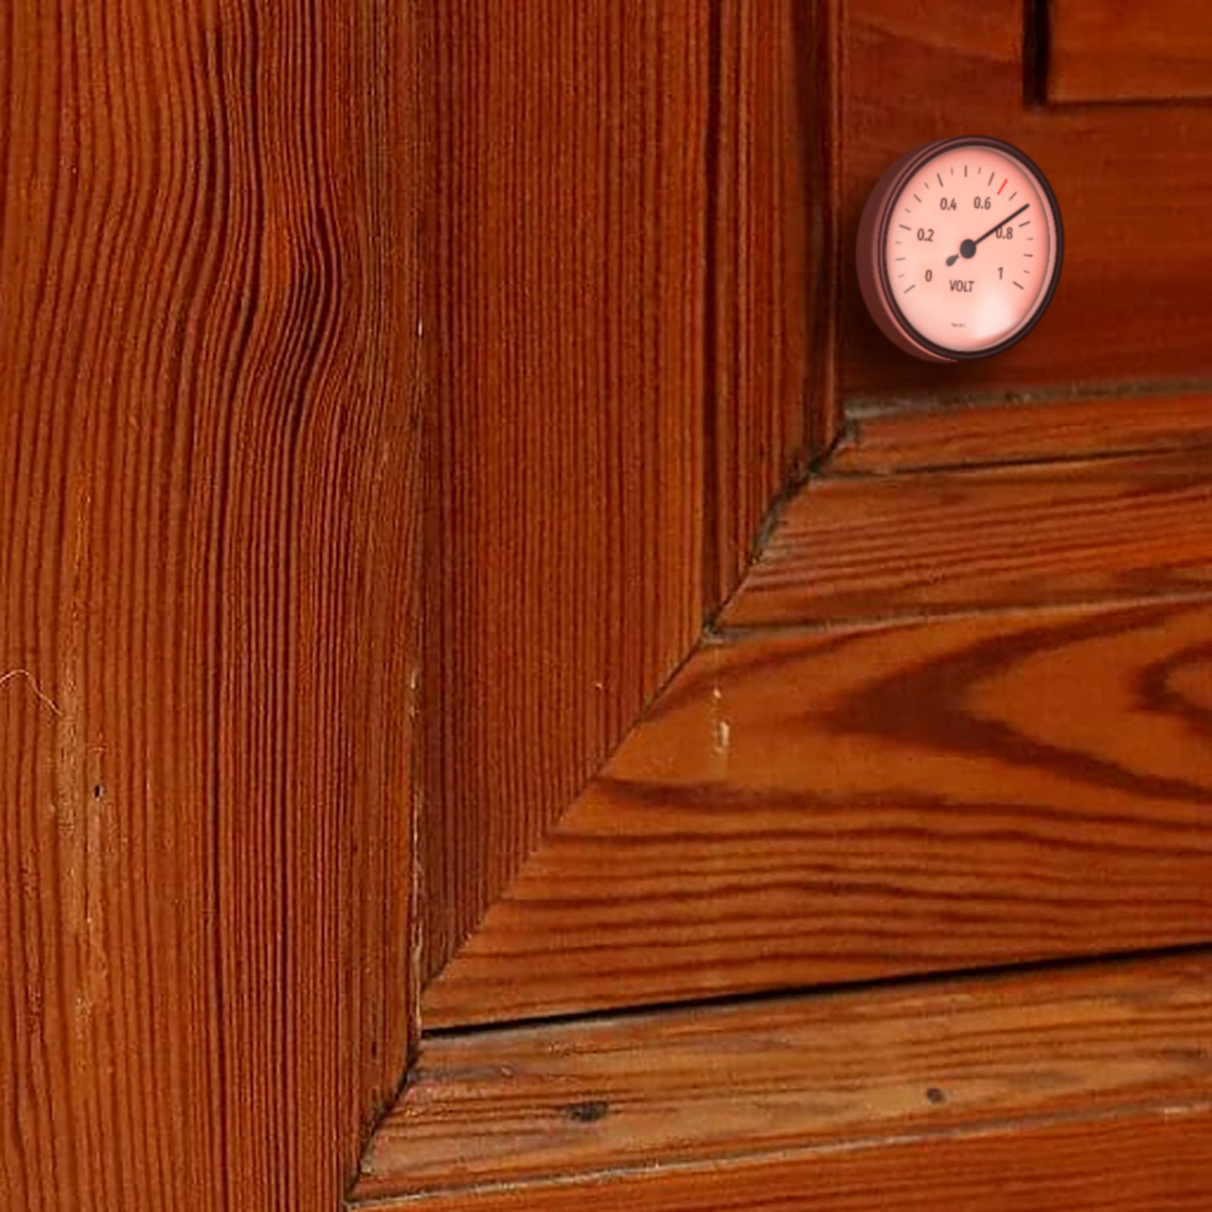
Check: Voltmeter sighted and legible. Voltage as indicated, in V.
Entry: 0.75 V
